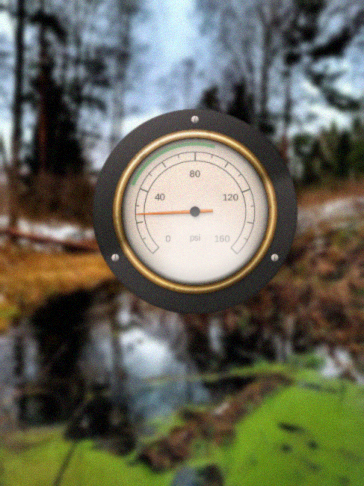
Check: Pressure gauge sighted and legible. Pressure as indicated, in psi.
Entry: 25 psi
